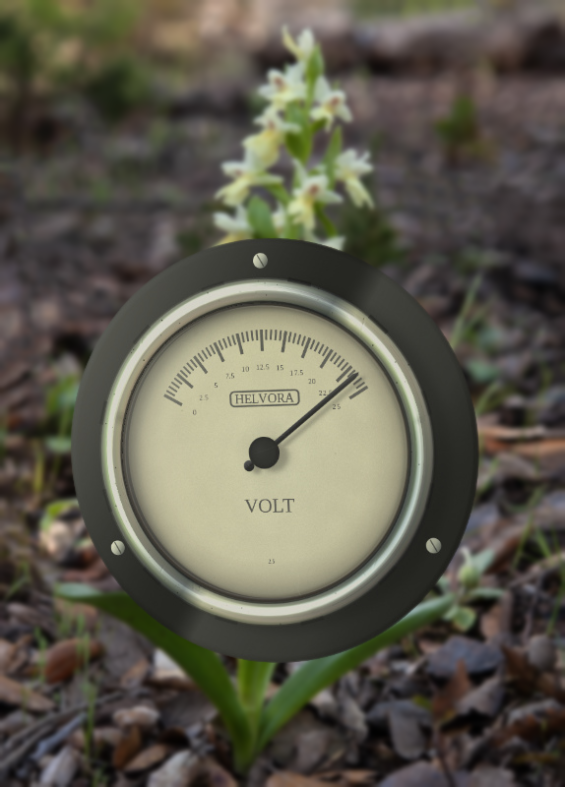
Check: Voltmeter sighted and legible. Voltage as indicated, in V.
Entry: 23.5 V
